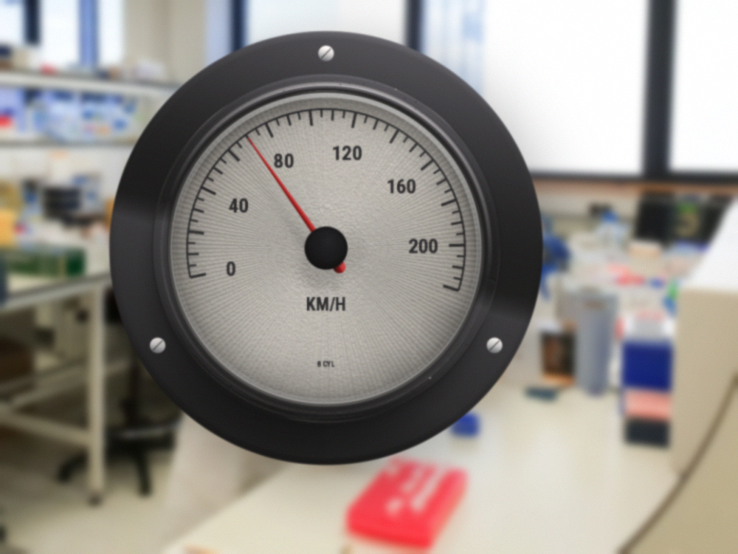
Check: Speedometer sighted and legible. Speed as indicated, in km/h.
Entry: 70 km/h
